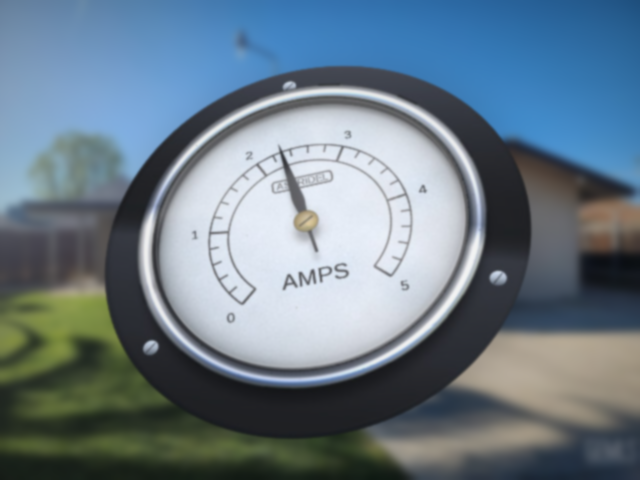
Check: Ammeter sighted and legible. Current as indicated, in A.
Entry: 2.3 A
